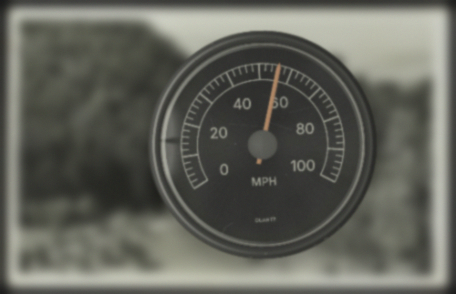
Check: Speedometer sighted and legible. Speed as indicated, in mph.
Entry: 56 mph
